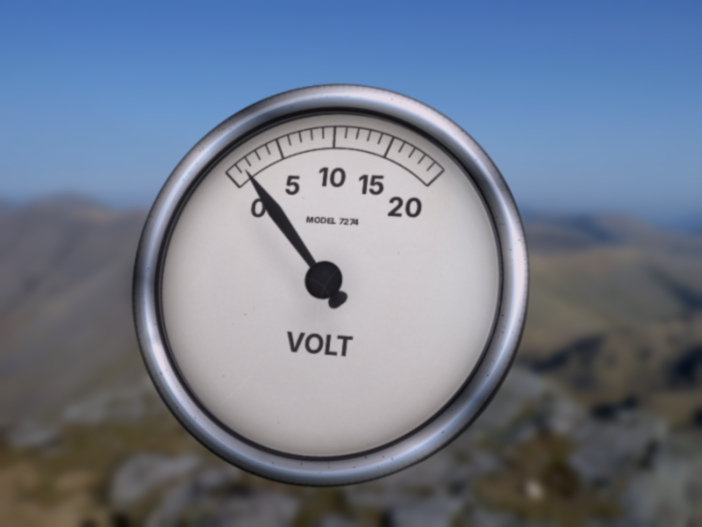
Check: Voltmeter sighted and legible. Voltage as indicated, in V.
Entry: 1.5 V
